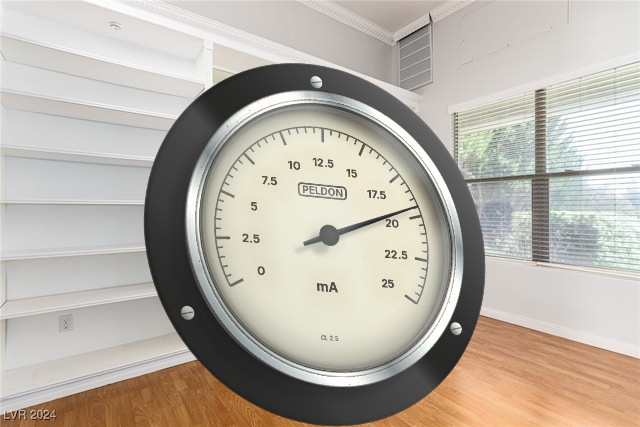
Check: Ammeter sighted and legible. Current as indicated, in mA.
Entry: 19.5 mA
